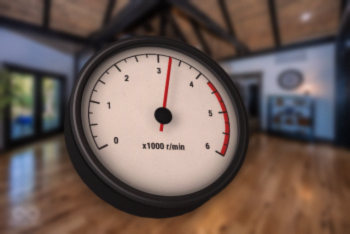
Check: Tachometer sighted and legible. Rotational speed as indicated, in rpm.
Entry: 3250 rpm
